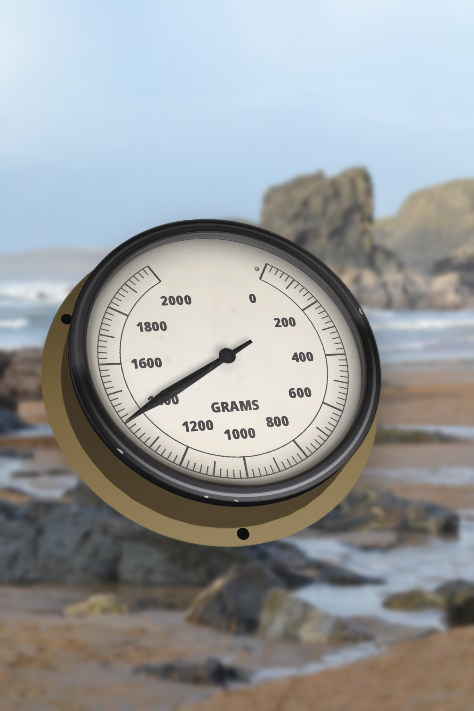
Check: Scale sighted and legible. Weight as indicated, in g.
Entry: 1400 g
